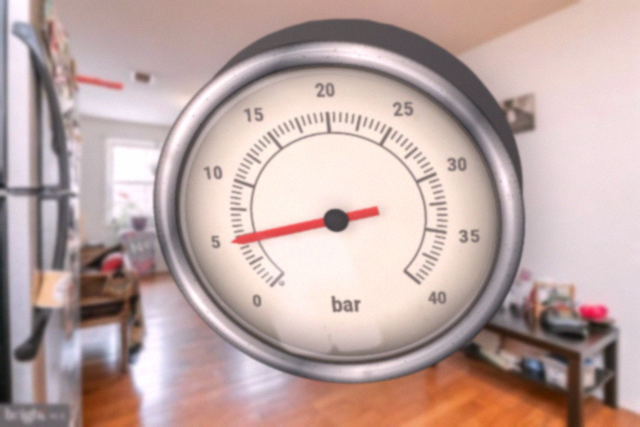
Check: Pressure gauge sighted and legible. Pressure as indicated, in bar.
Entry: 5 bar
